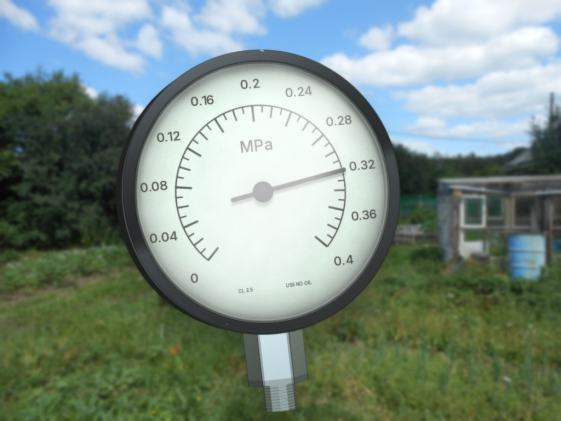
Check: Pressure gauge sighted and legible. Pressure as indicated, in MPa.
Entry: 0.32 MPa
